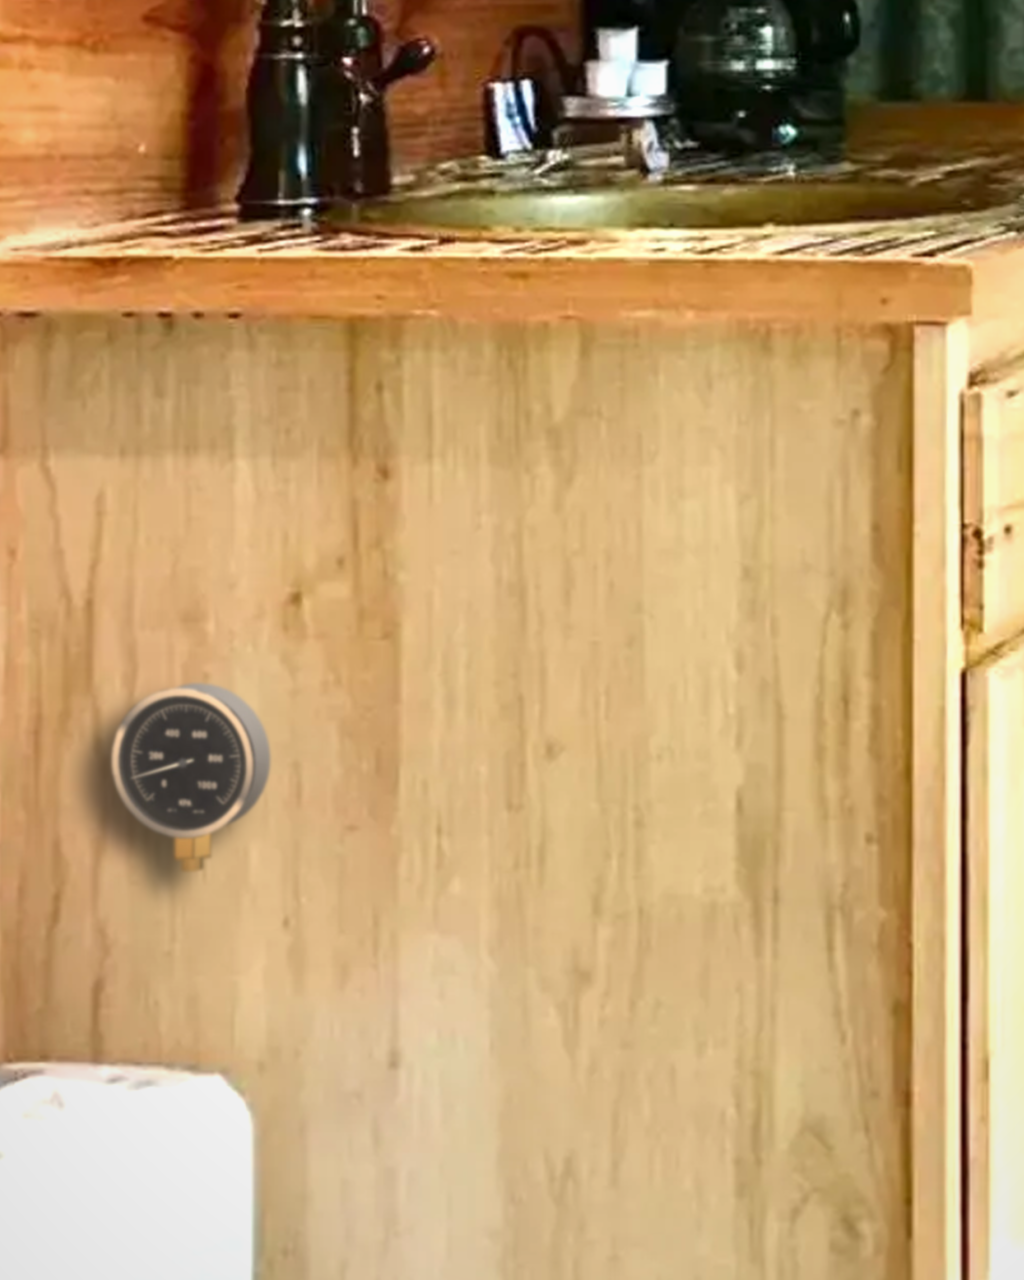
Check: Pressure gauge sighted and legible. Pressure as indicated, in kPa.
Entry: 100 kPa
